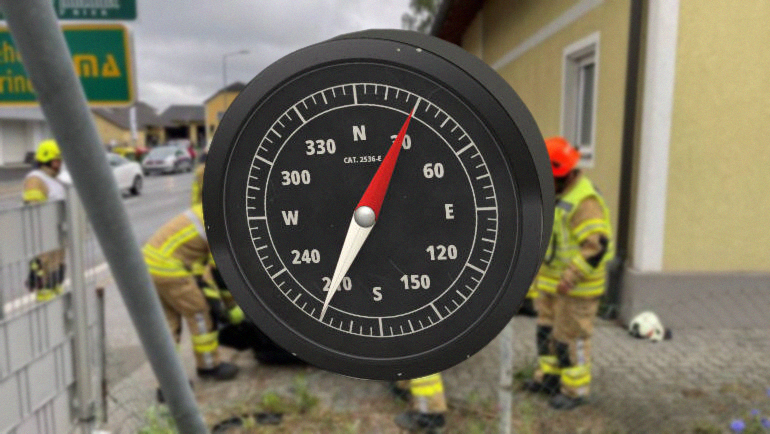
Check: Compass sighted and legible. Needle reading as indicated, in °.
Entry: 30 °
